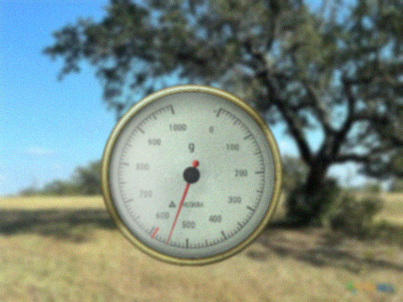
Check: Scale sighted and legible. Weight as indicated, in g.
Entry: 550 g
